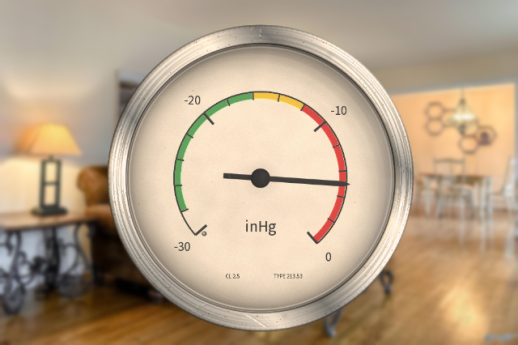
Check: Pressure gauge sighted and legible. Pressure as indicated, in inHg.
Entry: -5 inHg
